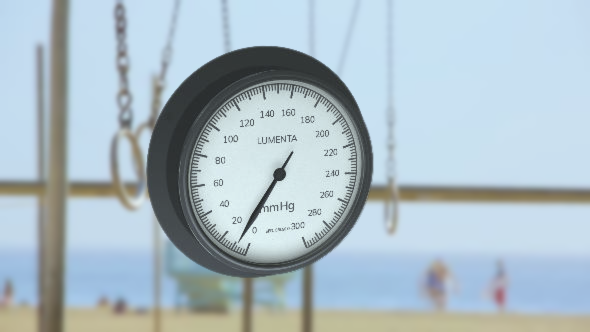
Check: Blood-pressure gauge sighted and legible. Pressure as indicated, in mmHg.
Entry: 10 mmHg
